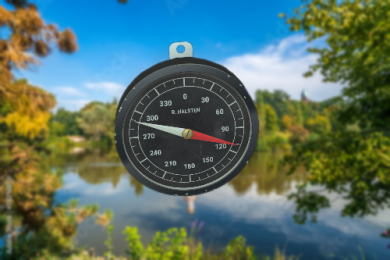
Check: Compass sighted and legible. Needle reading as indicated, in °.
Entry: 110 °
